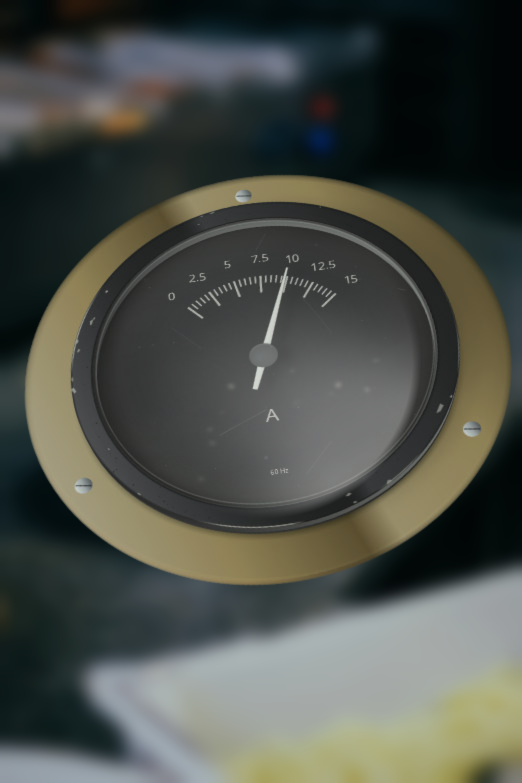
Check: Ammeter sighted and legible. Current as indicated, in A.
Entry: 10 A
